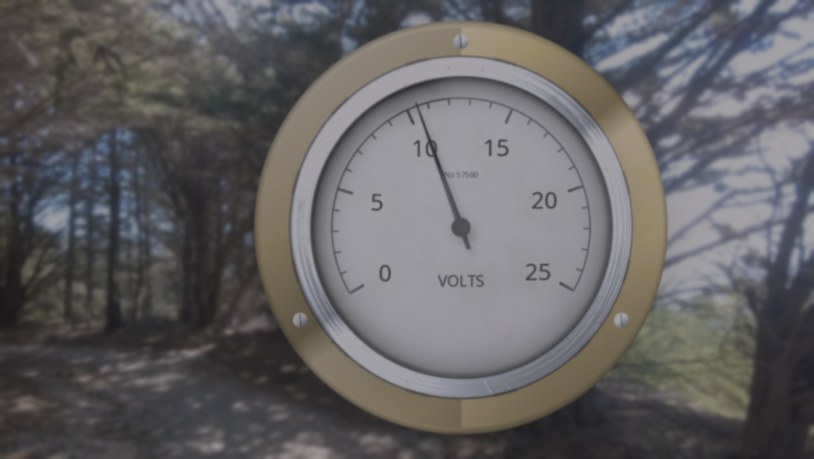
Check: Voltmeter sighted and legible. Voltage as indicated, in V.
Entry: 10.5 V
